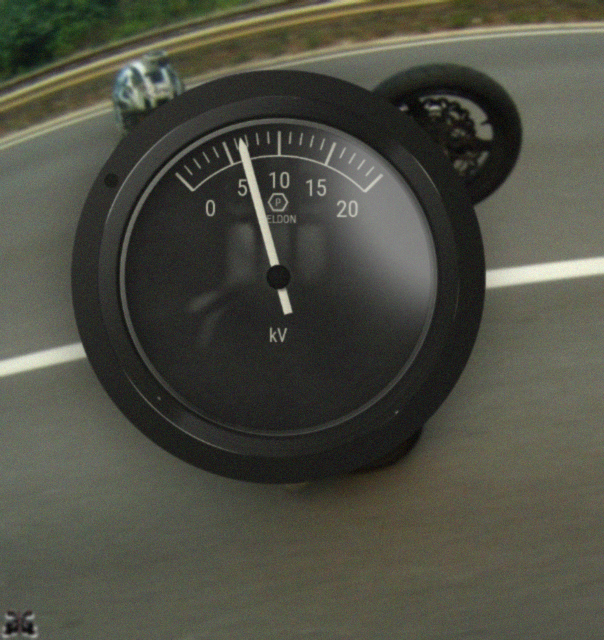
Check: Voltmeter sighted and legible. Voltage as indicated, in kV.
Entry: 6.5 kV
